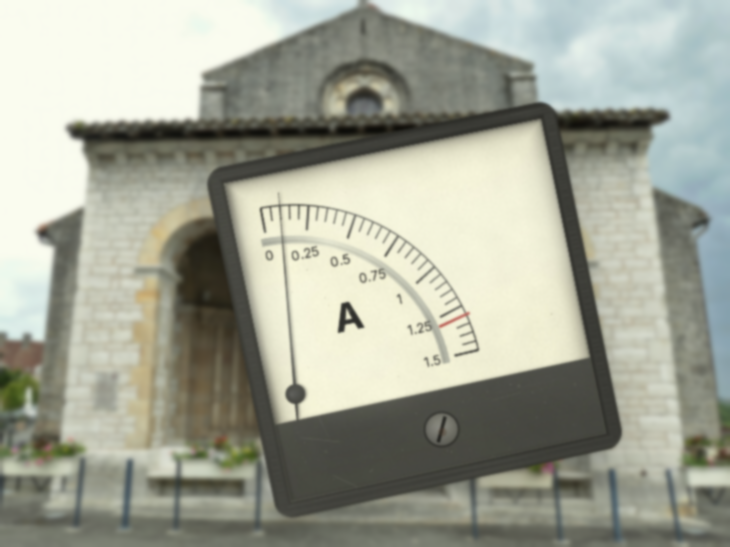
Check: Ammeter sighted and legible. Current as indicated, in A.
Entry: 0.1 A
